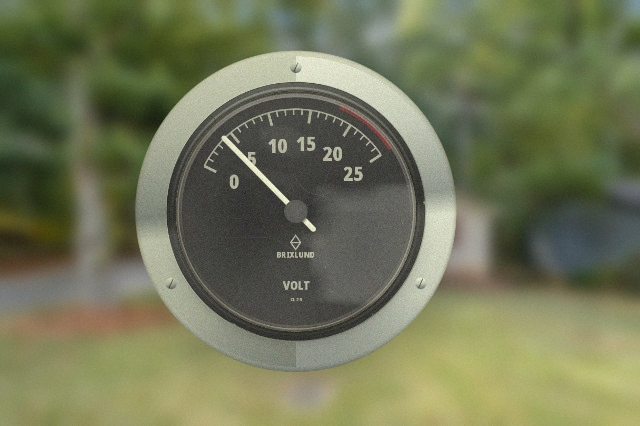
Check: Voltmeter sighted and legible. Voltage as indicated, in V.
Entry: 4 V
